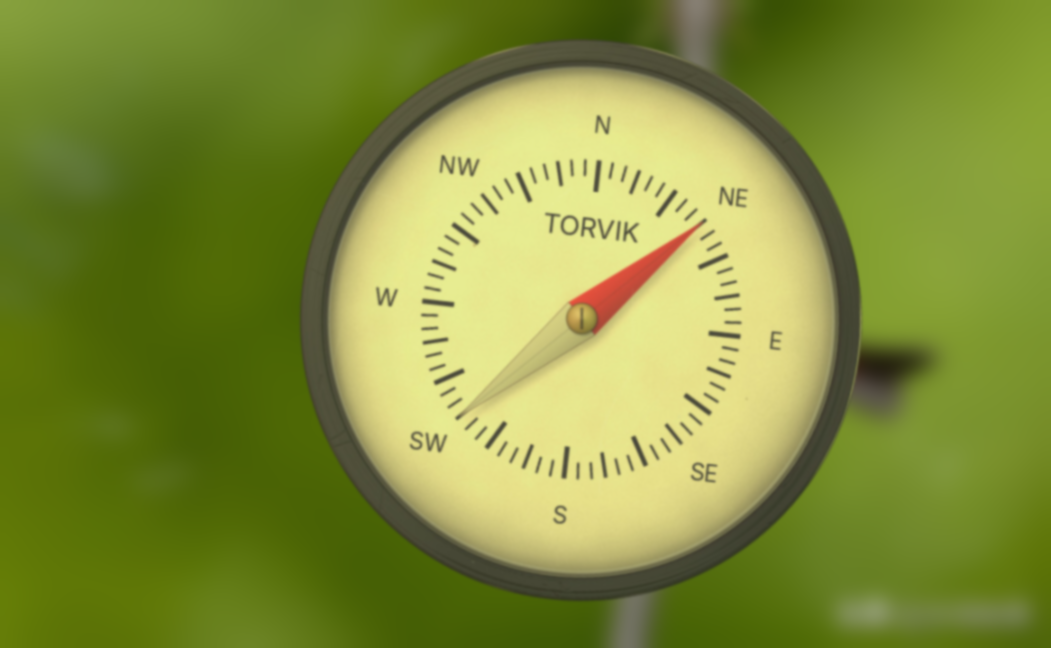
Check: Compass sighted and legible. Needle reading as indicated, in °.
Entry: 45 °
